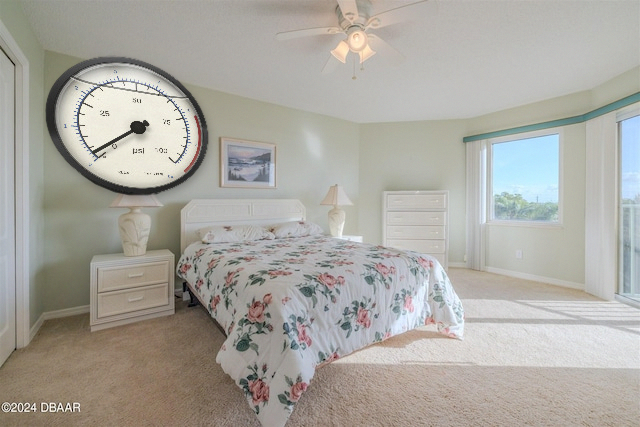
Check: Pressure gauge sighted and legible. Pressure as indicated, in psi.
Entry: 2.5 psi
